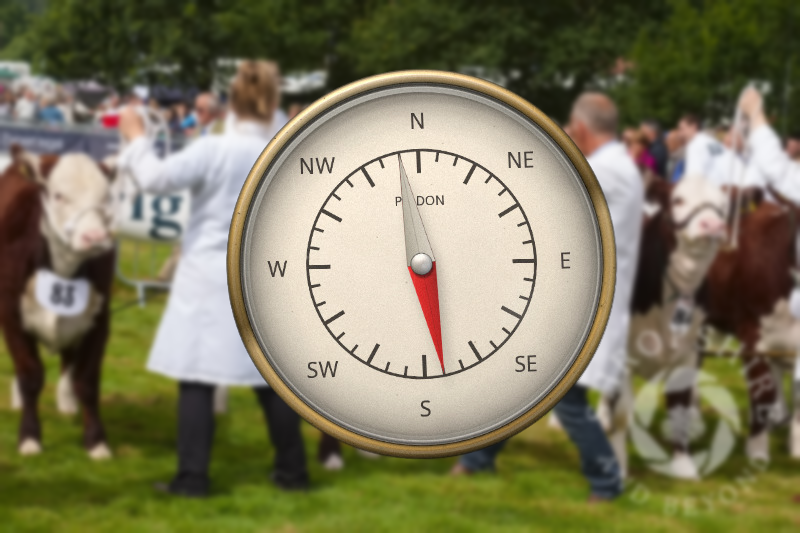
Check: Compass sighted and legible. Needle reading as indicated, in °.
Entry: 170 °
